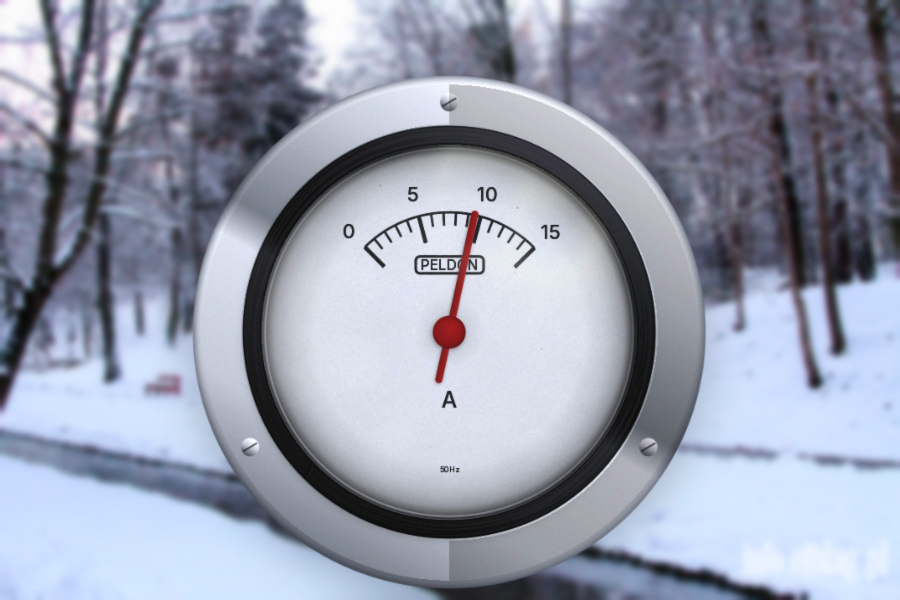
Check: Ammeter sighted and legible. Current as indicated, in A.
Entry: 9.5 A
